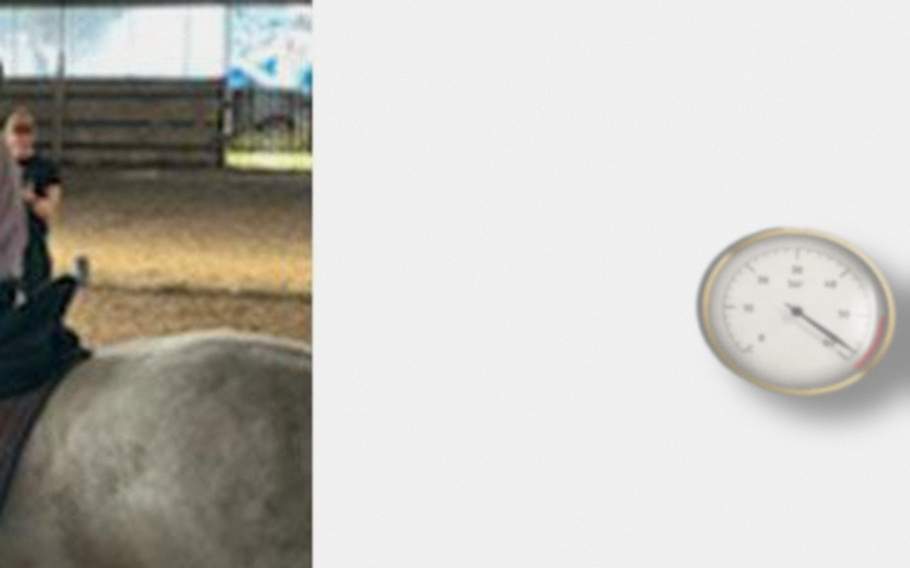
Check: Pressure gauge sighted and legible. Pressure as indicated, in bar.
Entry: 58 bar
